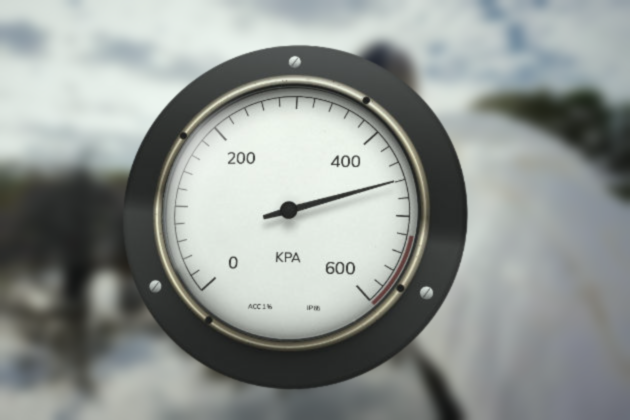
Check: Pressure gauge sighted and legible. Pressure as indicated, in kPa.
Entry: 460 kPa
